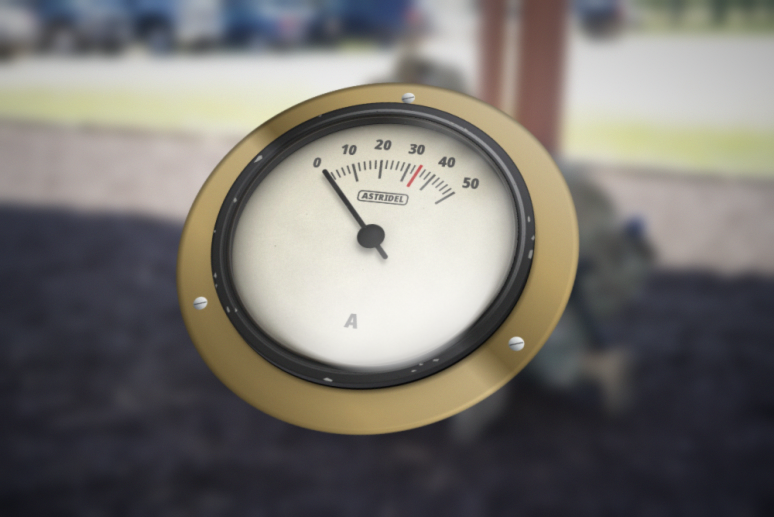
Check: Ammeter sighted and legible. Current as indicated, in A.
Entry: 0 A
